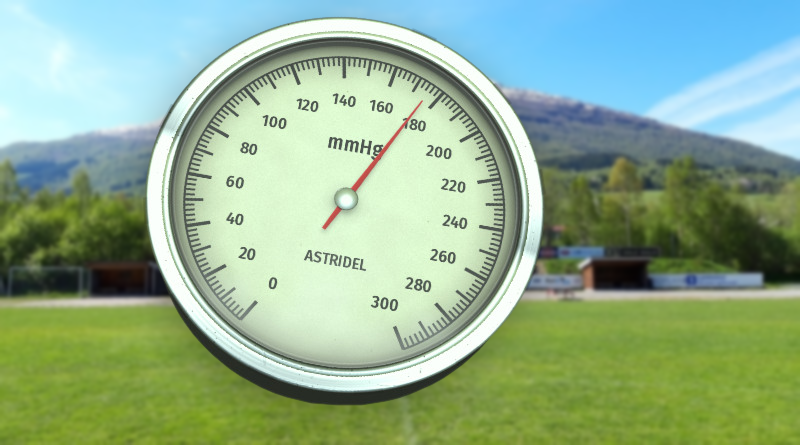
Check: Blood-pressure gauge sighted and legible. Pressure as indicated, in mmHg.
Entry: 176 mmHg
